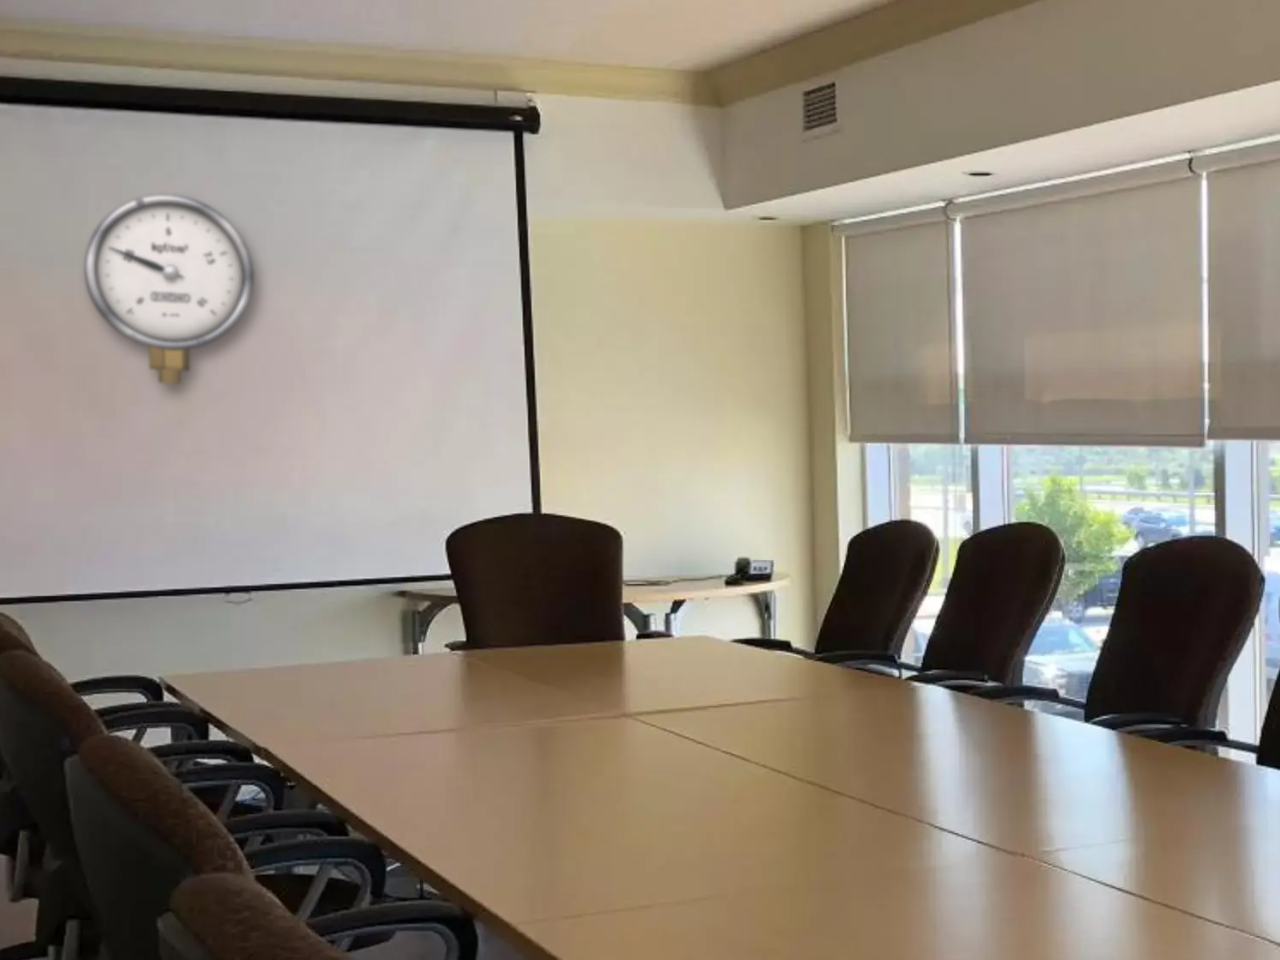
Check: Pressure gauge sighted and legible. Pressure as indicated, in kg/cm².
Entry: 2.5 kg/cm²
